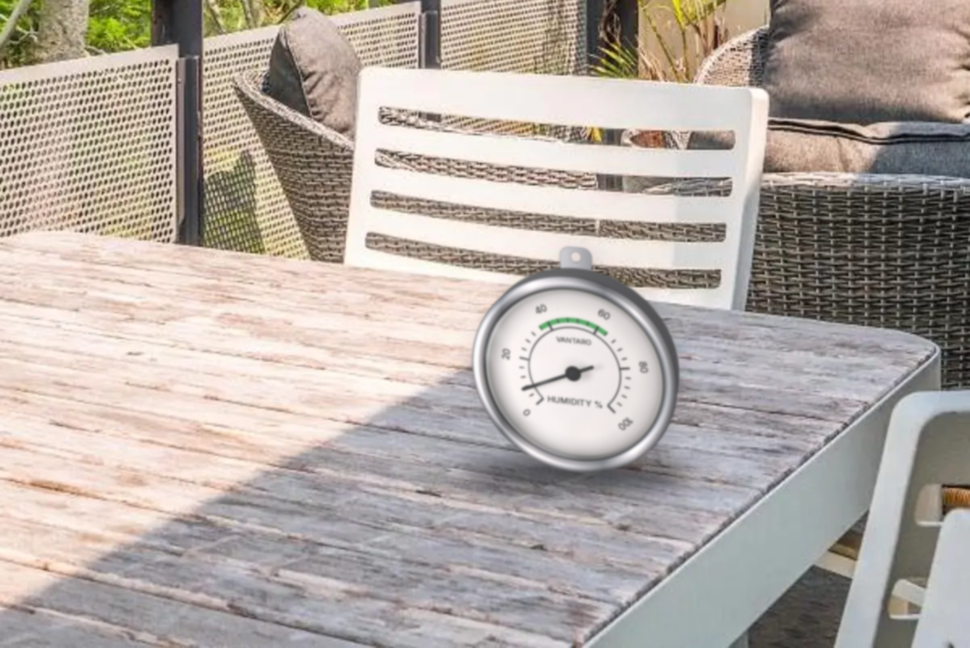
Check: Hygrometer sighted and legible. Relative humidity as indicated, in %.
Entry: 8 %
